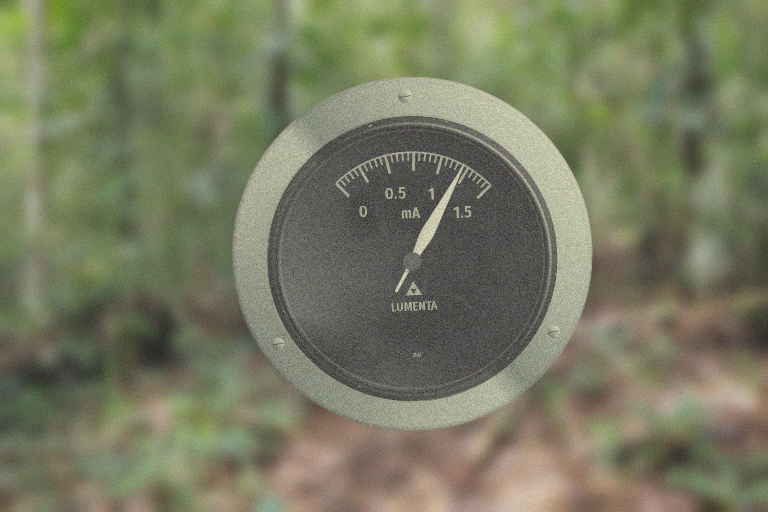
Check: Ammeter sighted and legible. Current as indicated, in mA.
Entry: 1.2 mA
